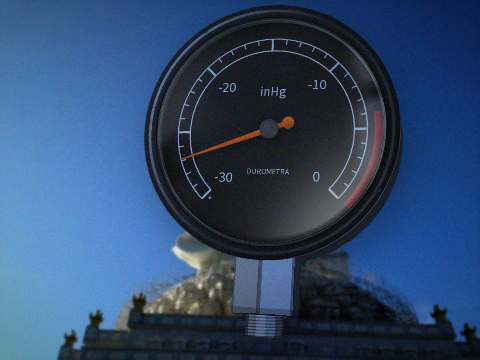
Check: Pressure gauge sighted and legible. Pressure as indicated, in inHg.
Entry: -27 inHg
